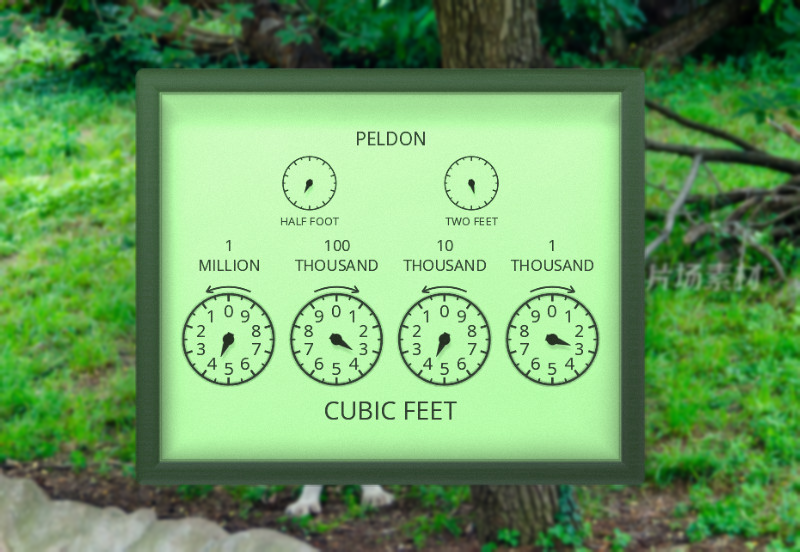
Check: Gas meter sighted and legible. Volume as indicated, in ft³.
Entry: 434300 ft³
